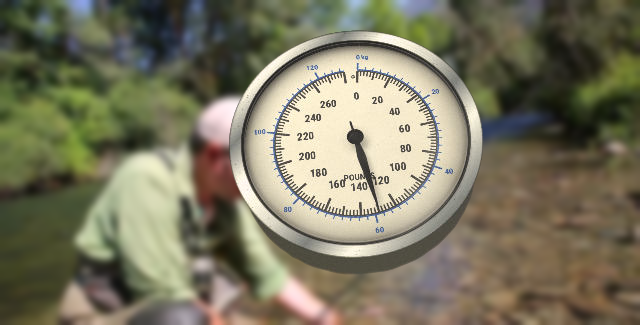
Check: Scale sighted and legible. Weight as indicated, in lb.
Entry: 130 lb
